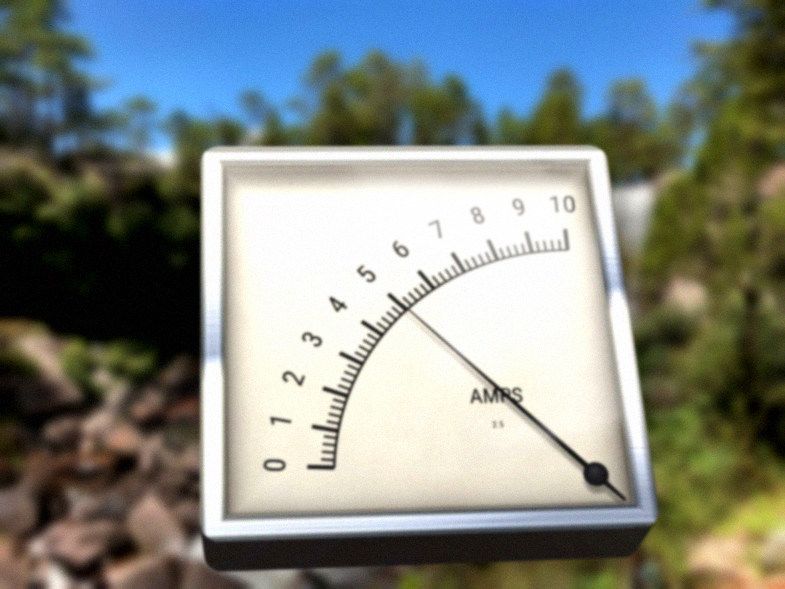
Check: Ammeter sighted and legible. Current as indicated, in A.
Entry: 5 A
